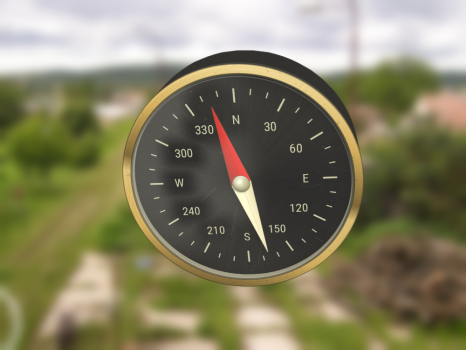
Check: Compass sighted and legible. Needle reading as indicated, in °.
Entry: 345 °
